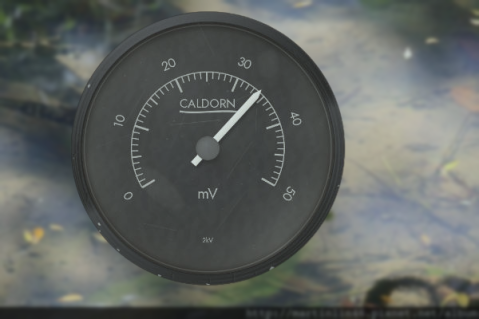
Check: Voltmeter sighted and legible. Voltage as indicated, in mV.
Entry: 34 mV
